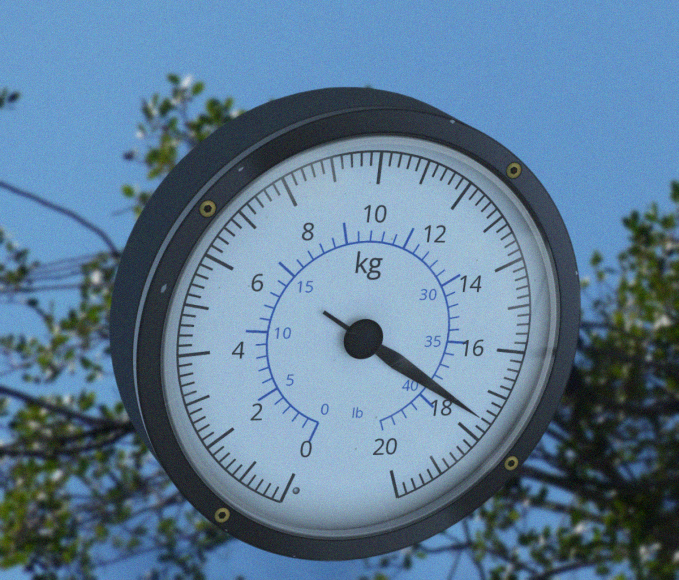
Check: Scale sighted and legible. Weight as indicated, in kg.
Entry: 17.6 kg
